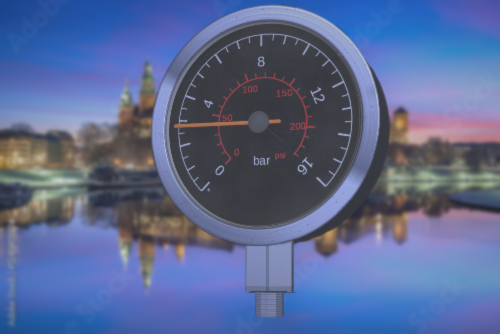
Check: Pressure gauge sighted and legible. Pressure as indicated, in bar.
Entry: 2.75 bar
